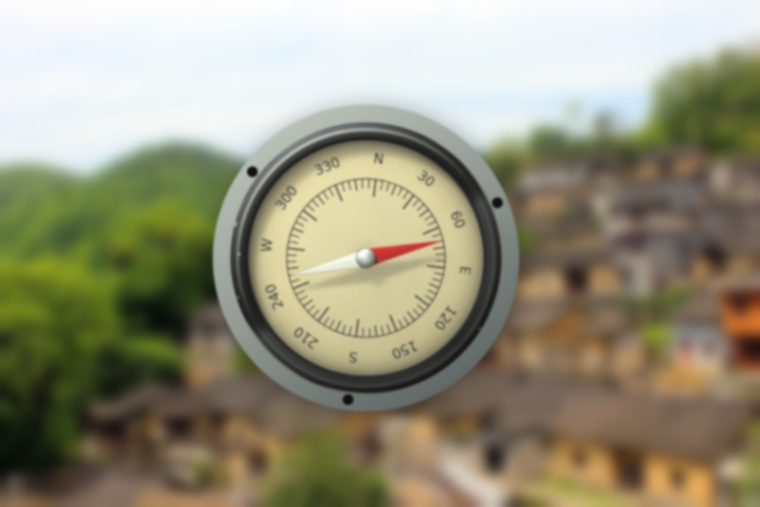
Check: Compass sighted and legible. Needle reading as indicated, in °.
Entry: 70 °
